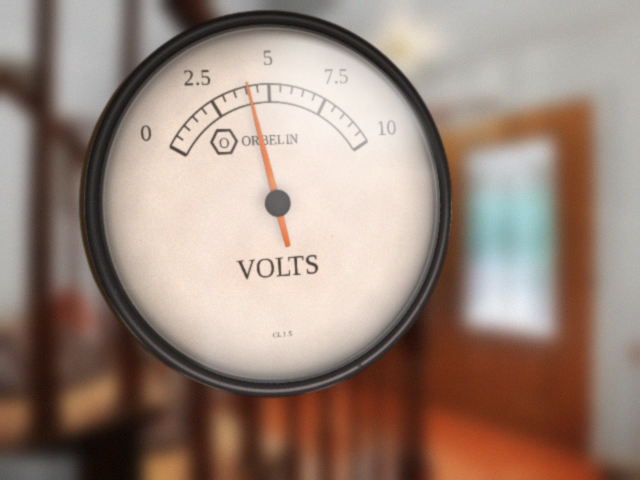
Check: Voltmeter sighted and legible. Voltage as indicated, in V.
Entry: 4 V
